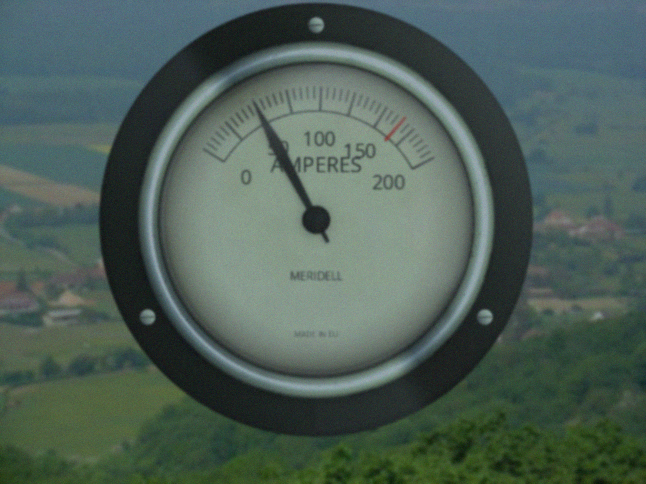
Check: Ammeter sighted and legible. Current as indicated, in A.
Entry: 50 A
